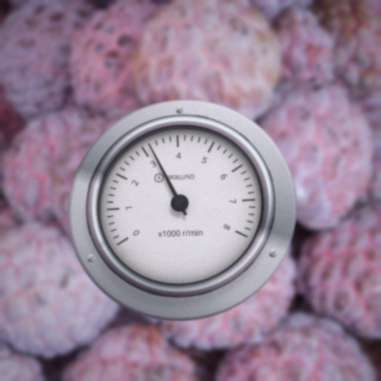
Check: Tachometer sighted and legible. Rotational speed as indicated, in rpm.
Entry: 3200 rpm
